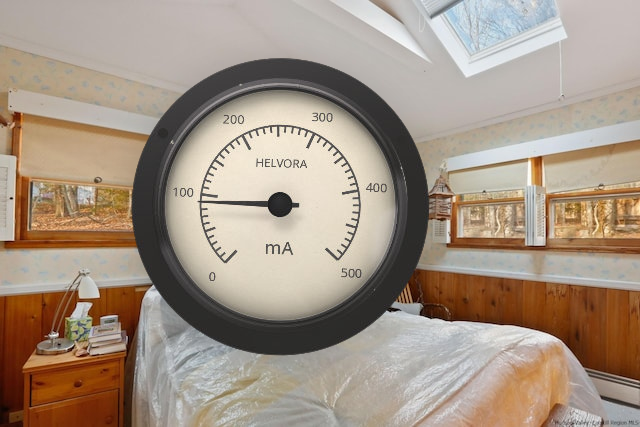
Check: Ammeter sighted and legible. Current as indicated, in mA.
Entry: 90 mA
